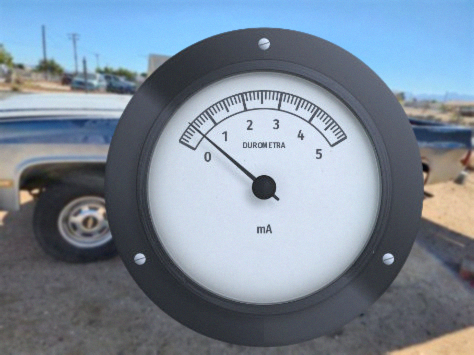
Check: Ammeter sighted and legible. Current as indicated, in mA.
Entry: 0.5 mA
